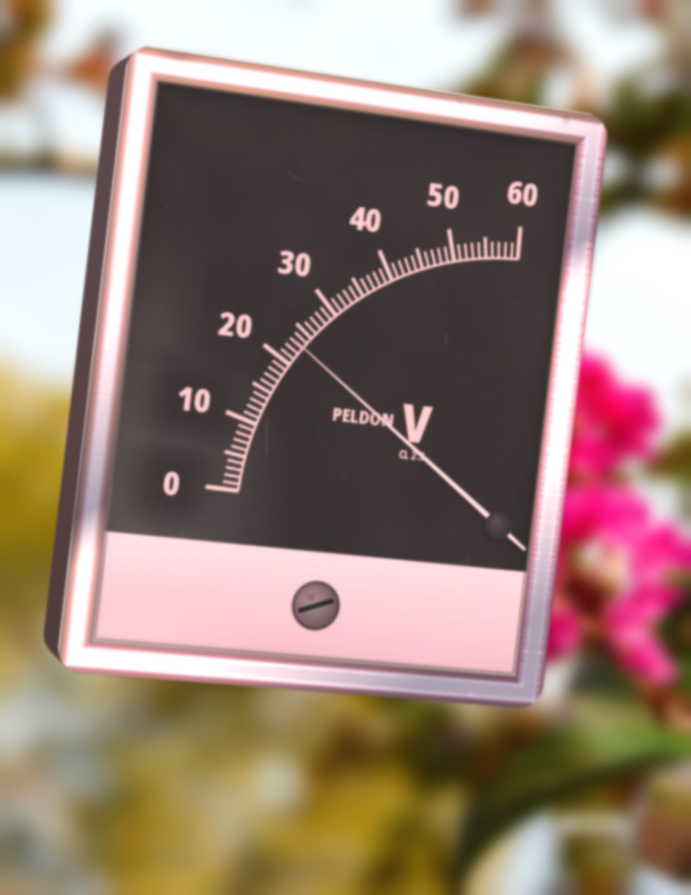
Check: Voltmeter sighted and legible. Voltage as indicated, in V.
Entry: 23 V
